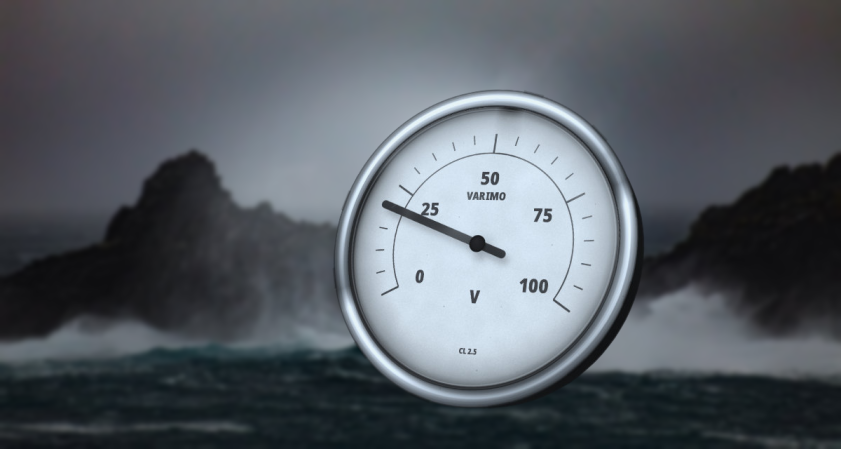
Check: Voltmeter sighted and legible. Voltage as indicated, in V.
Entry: 20 V
